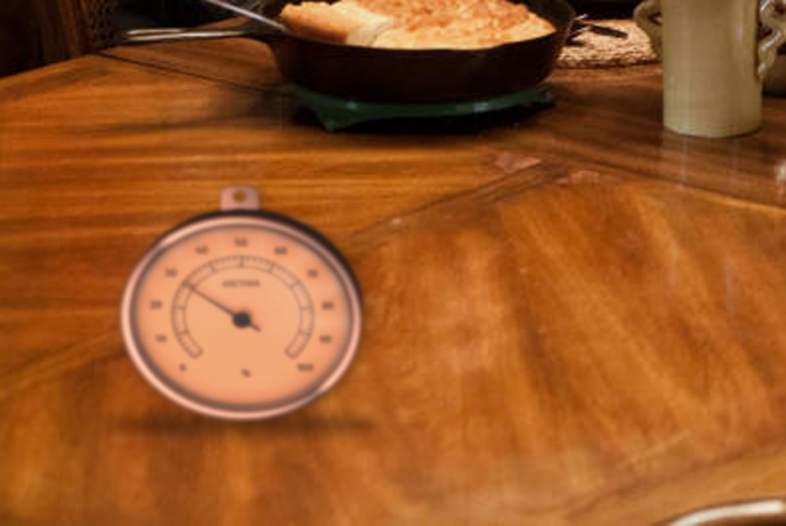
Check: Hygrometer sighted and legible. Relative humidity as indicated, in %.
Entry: 30 %
